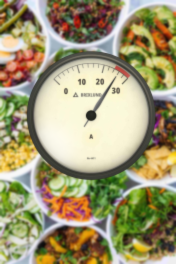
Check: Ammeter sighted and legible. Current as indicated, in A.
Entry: 26 A
